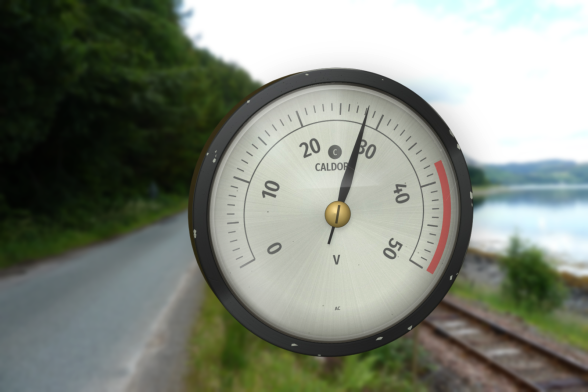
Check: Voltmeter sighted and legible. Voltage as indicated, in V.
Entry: 28 V
